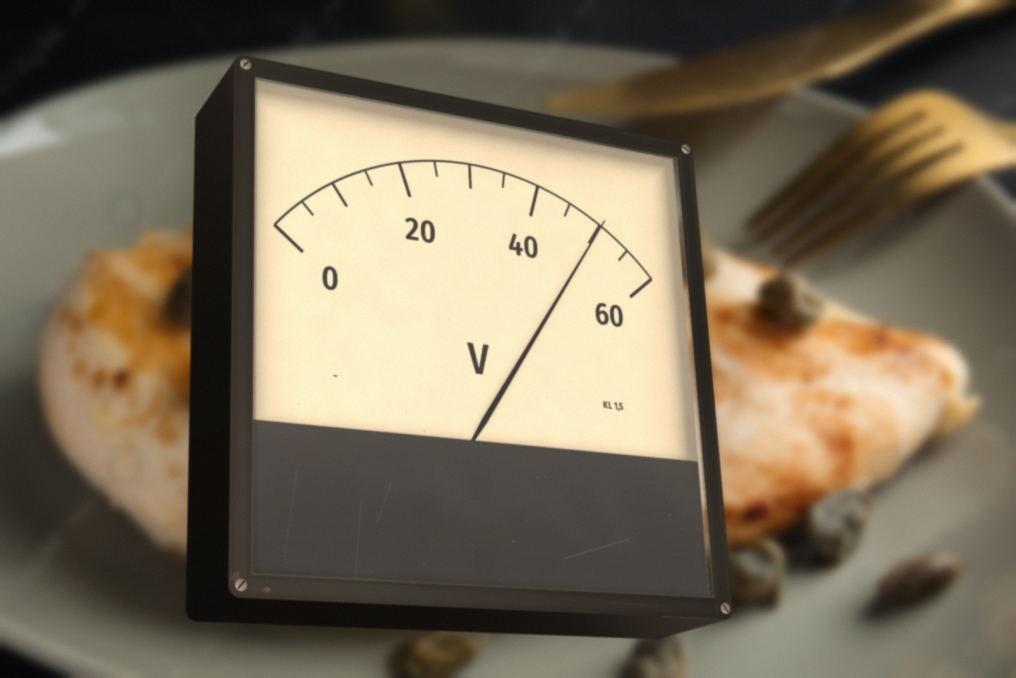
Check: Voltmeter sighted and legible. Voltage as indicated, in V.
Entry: 50 V
